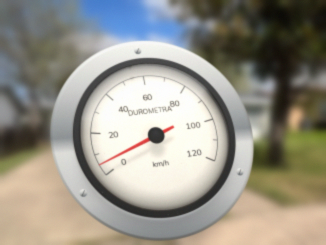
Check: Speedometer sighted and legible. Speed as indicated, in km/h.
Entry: 5 km/h
